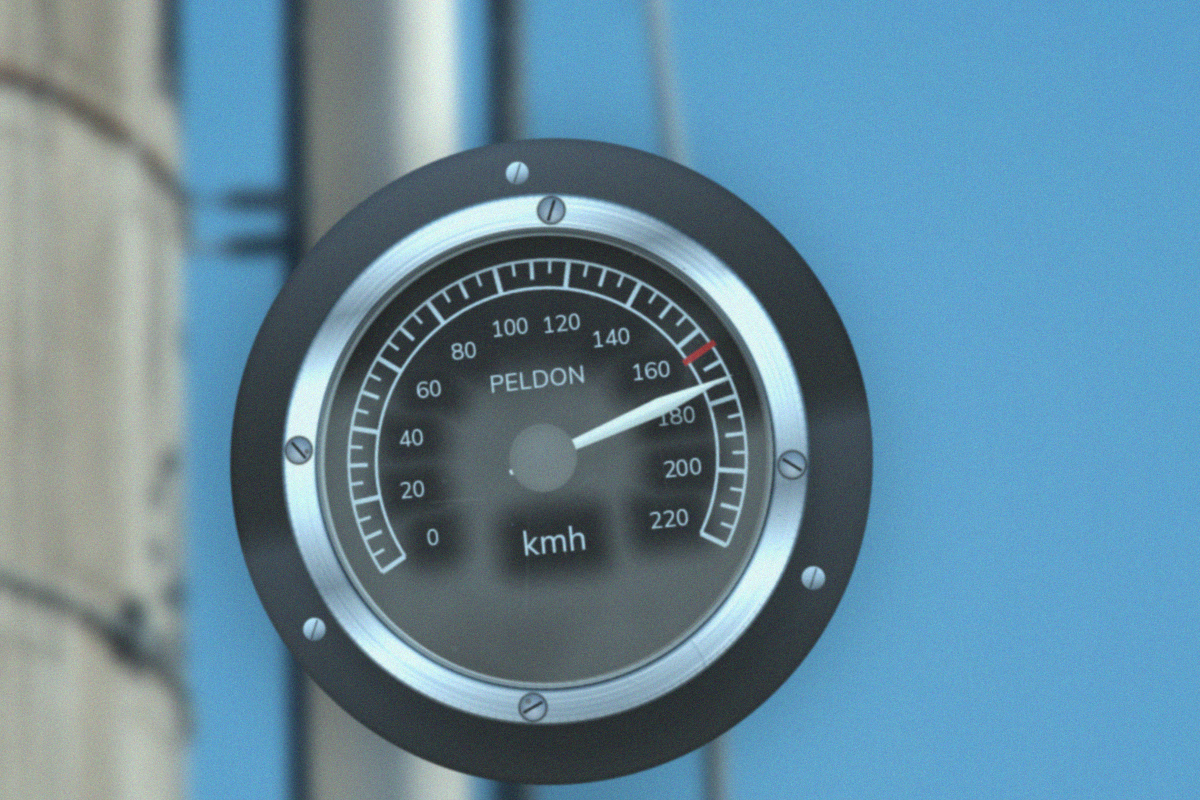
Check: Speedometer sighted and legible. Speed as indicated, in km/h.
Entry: 175 km/h
